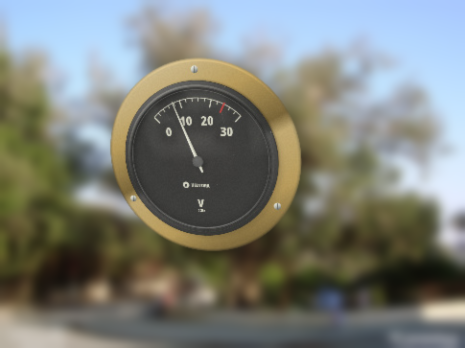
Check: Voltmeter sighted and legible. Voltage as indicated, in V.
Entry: 8 V
